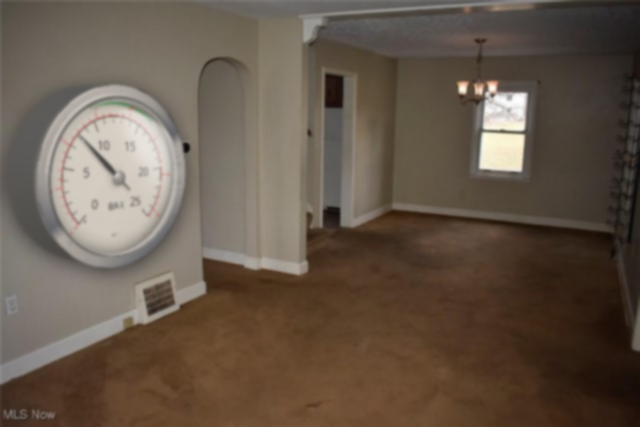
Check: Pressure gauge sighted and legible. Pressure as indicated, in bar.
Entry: 8 bar
